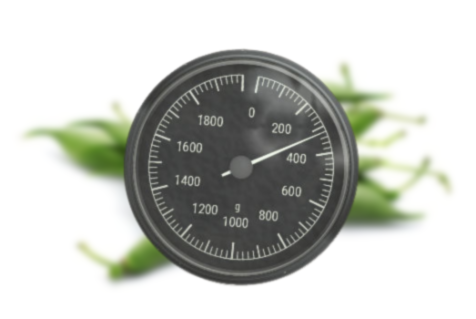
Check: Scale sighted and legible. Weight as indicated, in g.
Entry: 320 g
